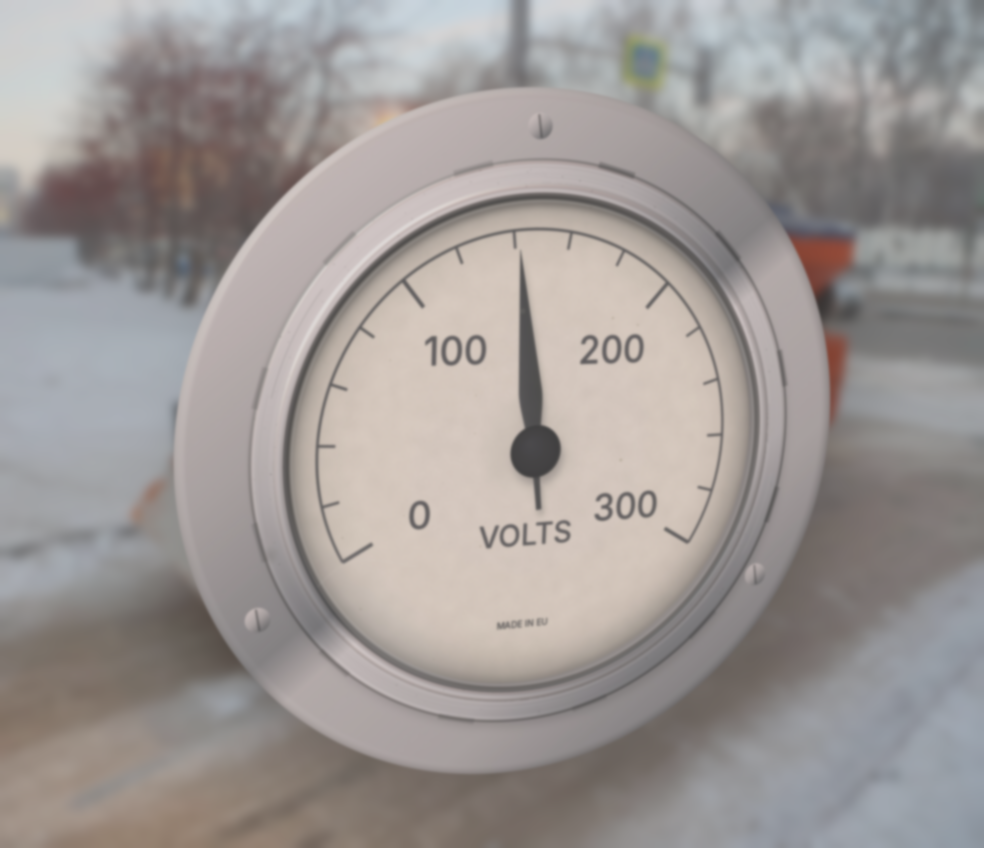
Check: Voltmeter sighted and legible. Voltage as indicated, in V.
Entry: 140 V
